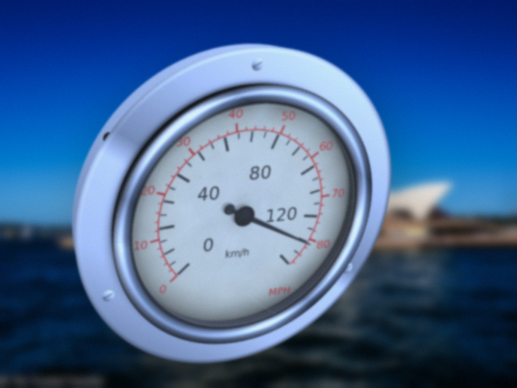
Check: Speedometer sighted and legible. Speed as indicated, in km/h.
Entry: 130 km/h
